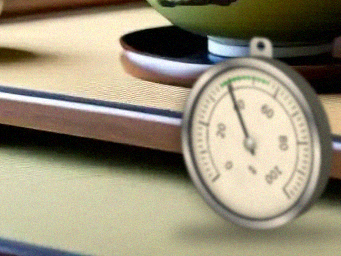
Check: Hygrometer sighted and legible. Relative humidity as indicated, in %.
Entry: 40 %
